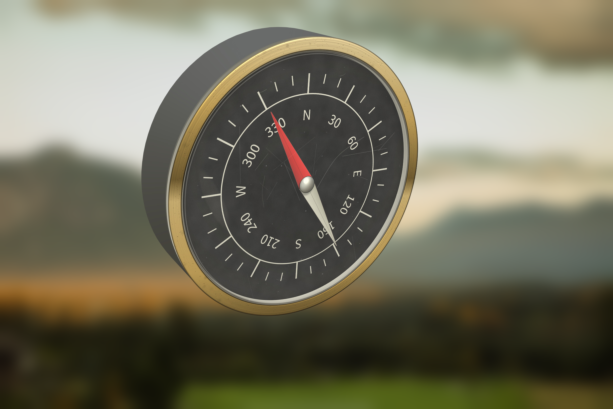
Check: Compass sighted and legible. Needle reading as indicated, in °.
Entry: 330 °
